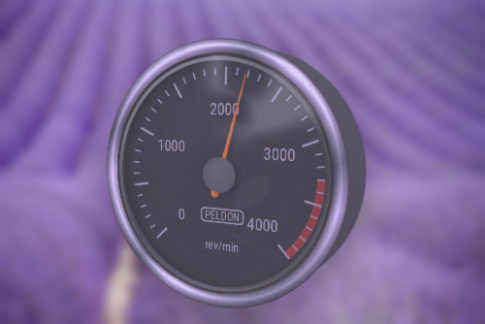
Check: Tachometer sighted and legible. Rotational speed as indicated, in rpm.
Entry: 2200 rpm
